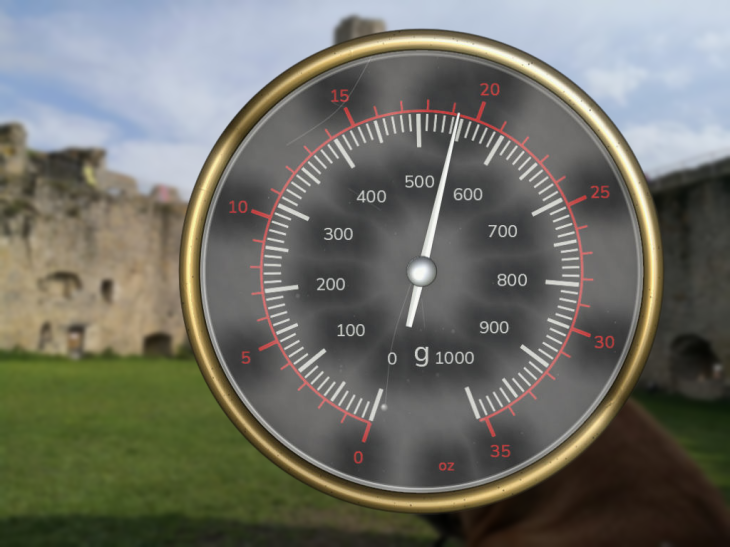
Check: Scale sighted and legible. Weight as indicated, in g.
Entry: 545 g
